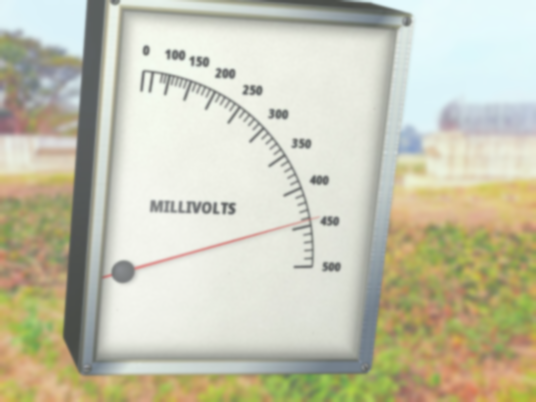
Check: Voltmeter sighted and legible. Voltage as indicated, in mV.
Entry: 440 mV
